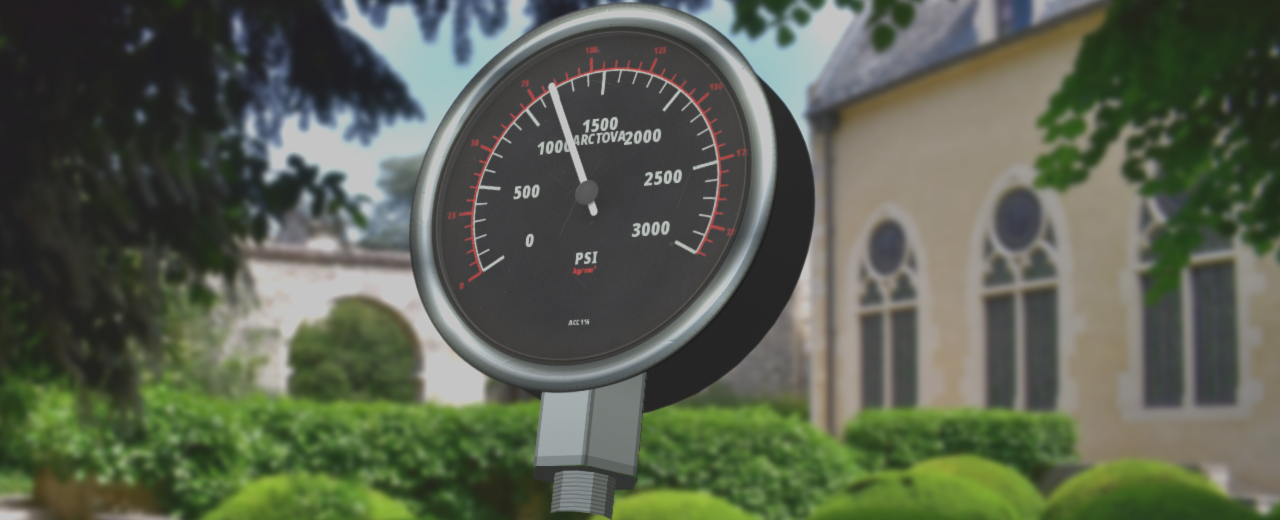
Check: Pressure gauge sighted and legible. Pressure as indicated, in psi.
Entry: 1200 psi
